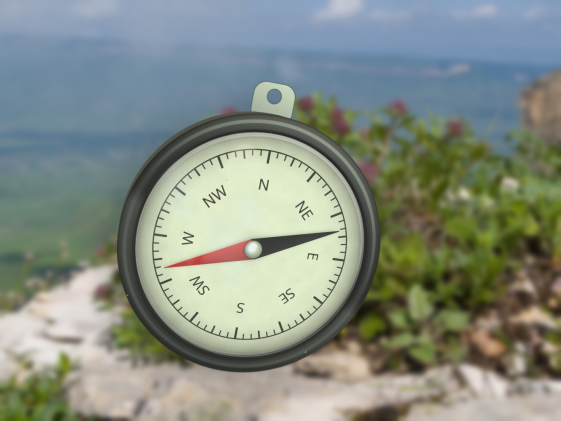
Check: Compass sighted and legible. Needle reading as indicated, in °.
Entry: 250 °
